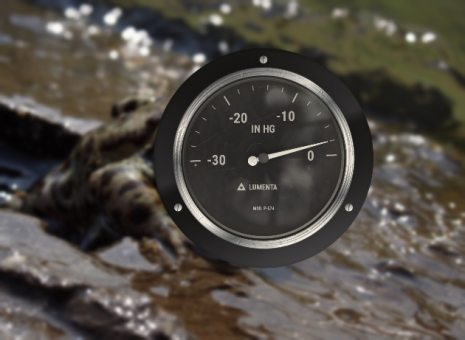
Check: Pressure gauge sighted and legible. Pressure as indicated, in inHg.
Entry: -2 inHg
